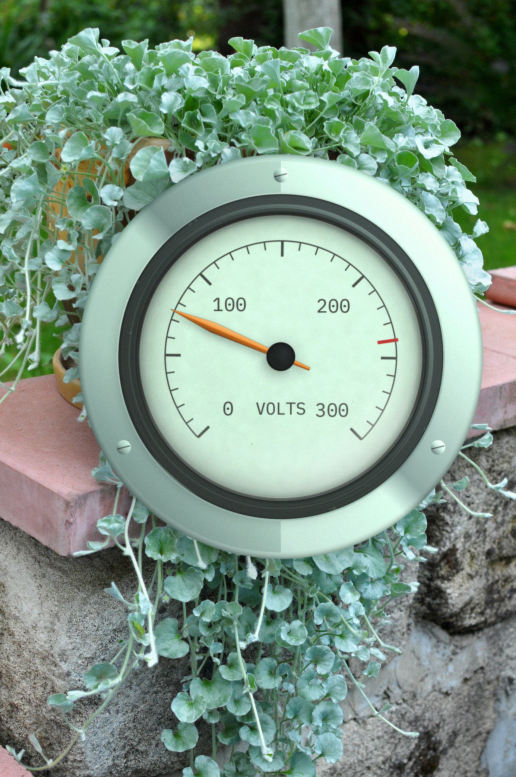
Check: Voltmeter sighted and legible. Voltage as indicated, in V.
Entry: 75 V
